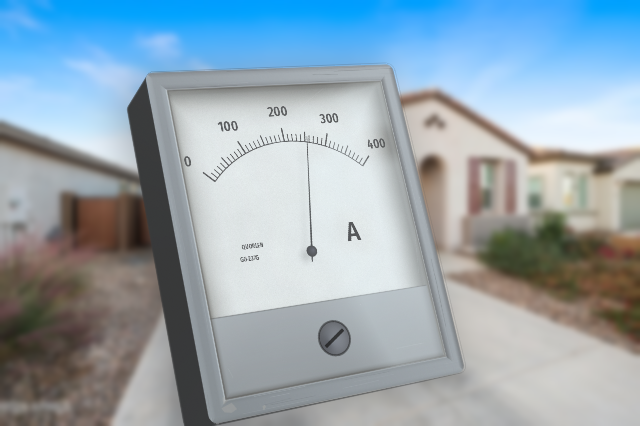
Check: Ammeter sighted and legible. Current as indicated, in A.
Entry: 250 A
